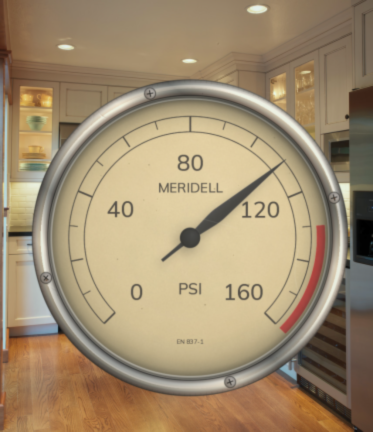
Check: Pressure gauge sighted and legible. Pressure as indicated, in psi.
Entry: 110 psi
